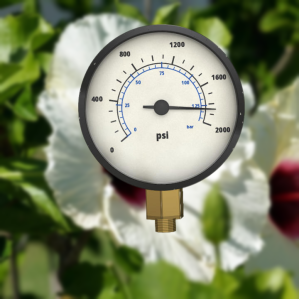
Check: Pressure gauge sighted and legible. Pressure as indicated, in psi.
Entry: 1850 psi
